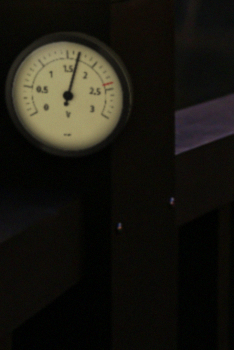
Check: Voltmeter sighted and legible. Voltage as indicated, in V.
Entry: 1.7 V
